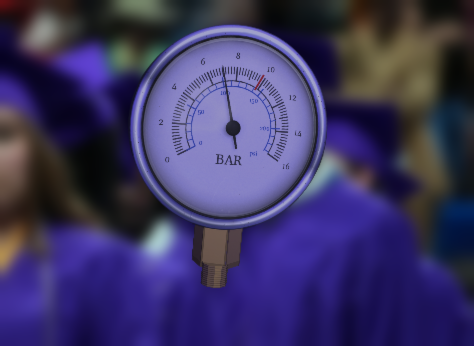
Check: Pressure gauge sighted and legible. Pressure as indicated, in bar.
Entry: 7 bar
